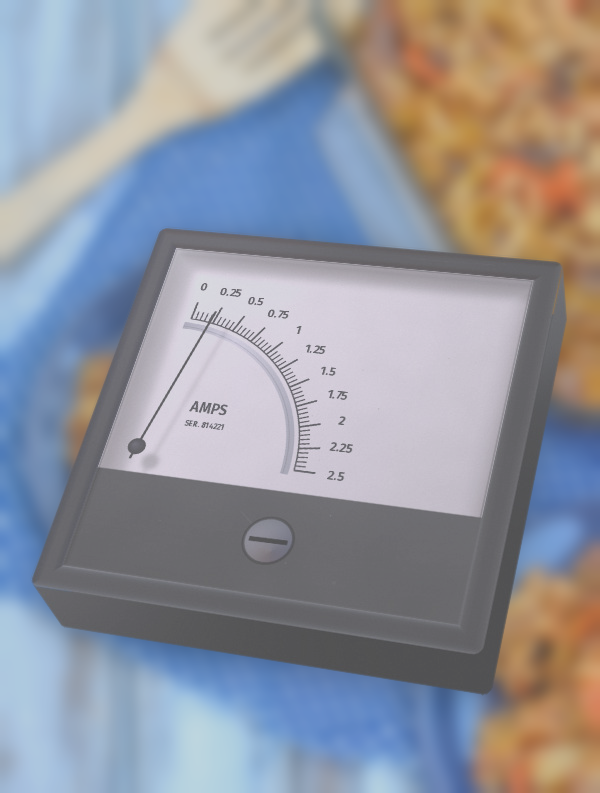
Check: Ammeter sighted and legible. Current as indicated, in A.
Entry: 0.25 A
